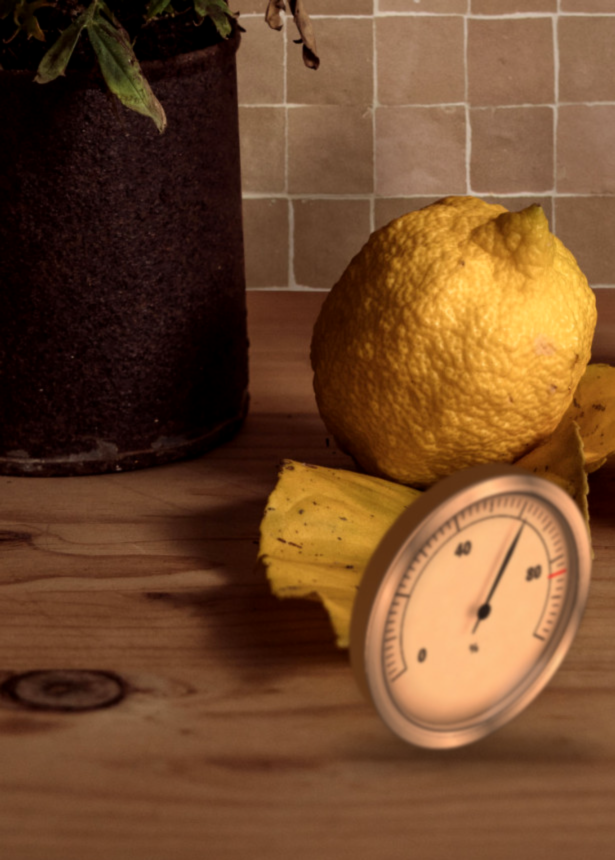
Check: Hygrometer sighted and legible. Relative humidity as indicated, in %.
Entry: 60 %
